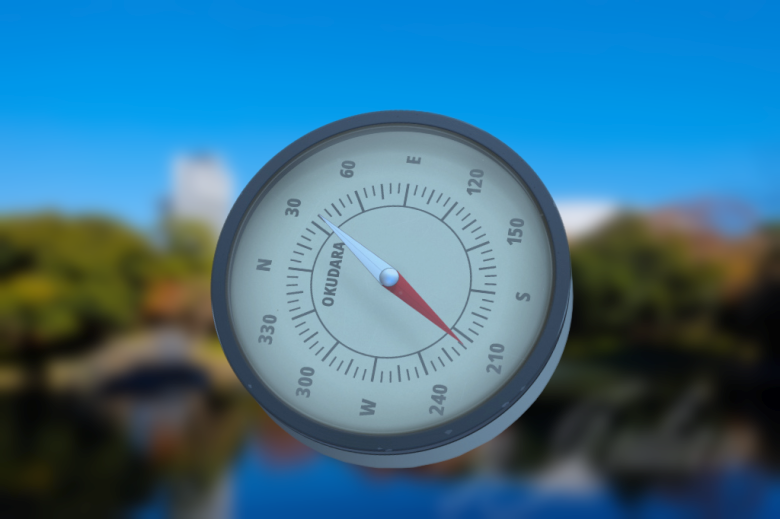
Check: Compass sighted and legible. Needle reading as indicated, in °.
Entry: 215 °
